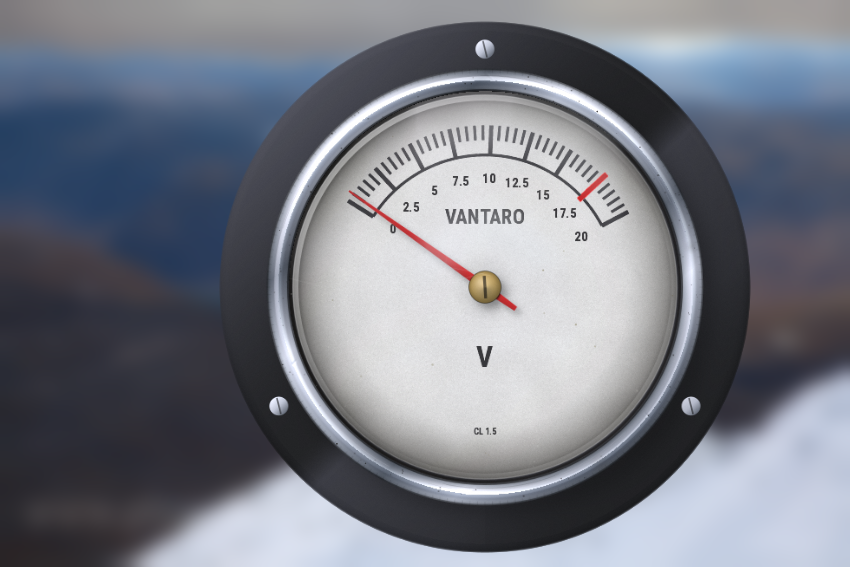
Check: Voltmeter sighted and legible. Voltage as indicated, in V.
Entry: 0.5 V
